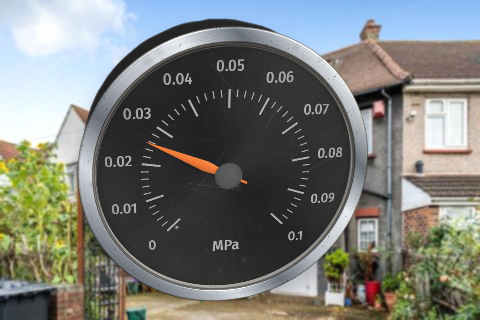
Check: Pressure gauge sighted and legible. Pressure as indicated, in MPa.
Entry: 0.026 MPa
